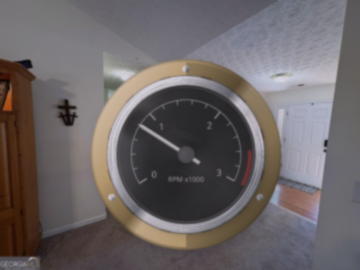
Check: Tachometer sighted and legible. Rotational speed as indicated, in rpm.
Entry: 800 rpm
